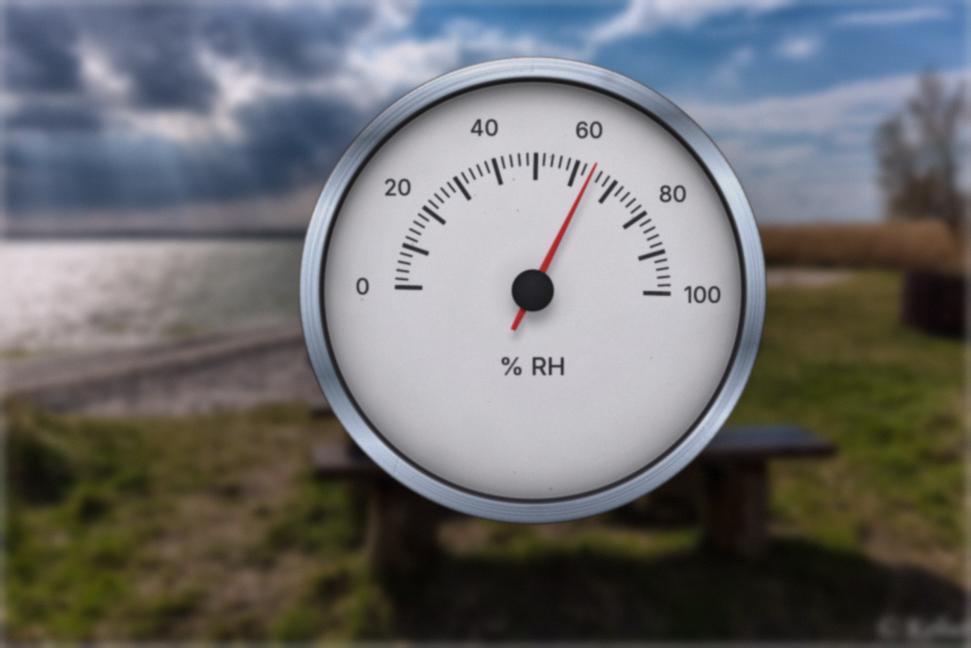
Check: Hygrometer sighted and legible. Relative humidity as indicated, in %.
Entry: 64 %
